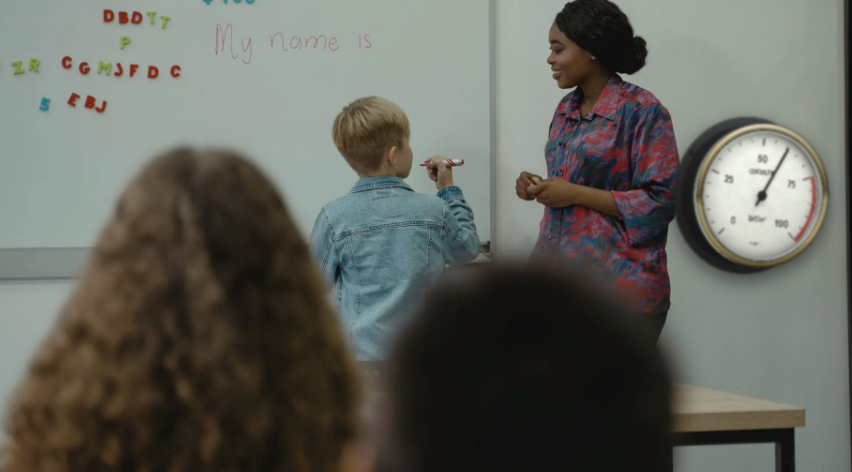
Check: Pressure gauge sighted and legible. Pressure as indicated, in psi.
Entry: 60 psi
